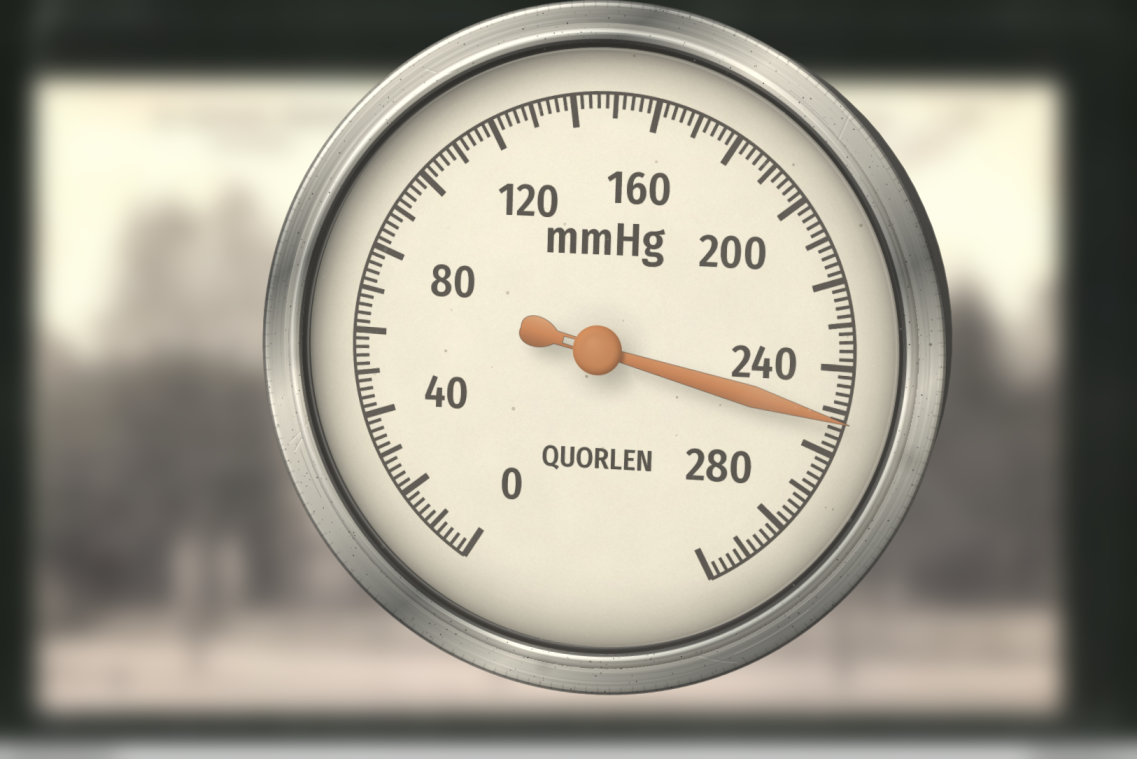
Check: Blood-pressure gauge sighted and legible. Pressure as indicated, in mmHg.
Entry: 252 mmHg
